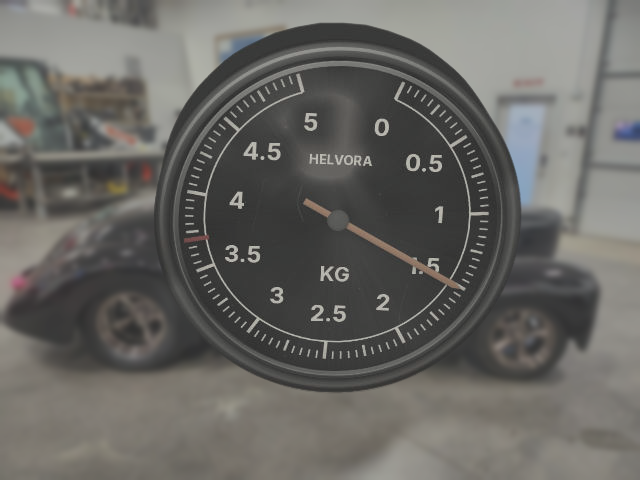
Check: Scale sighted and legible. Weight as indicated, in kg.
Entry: 1.5 kg
